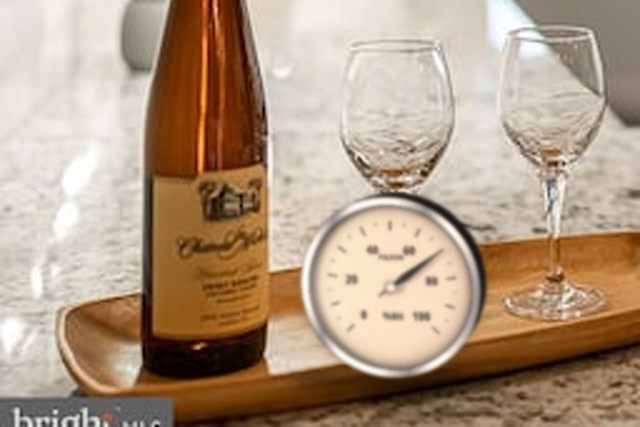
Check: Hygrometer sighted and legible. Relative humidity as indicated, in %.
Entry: 70 %
